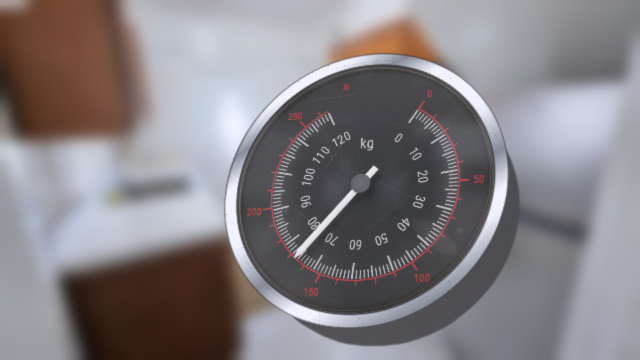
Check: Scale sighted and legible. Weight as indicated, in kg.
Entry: 75 kg
